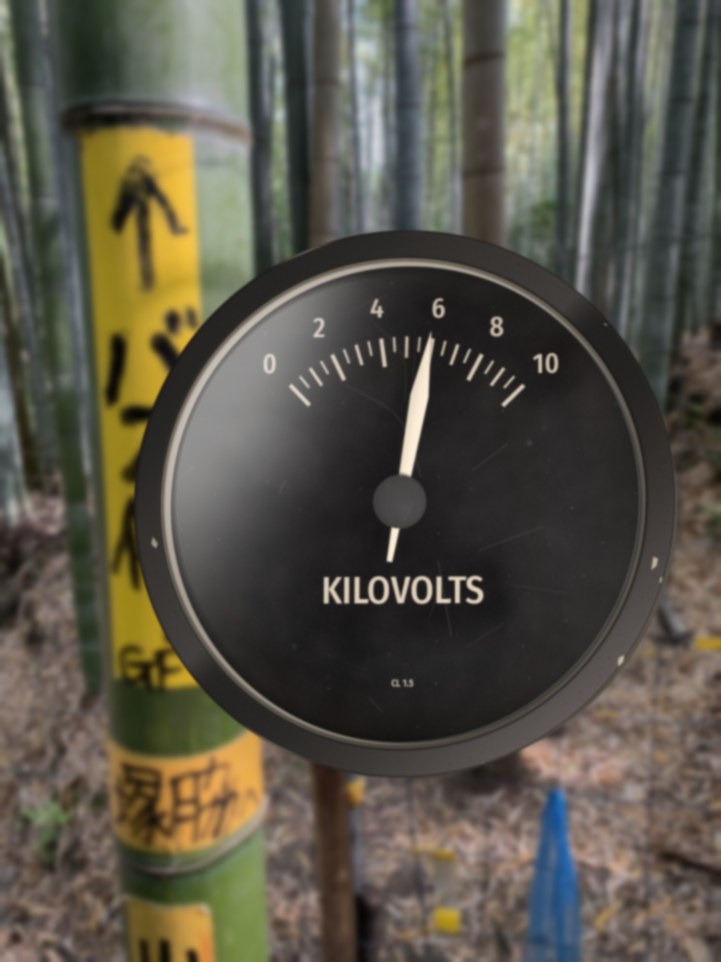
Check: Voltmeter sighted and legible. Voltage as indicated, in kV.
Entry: 6 kV
